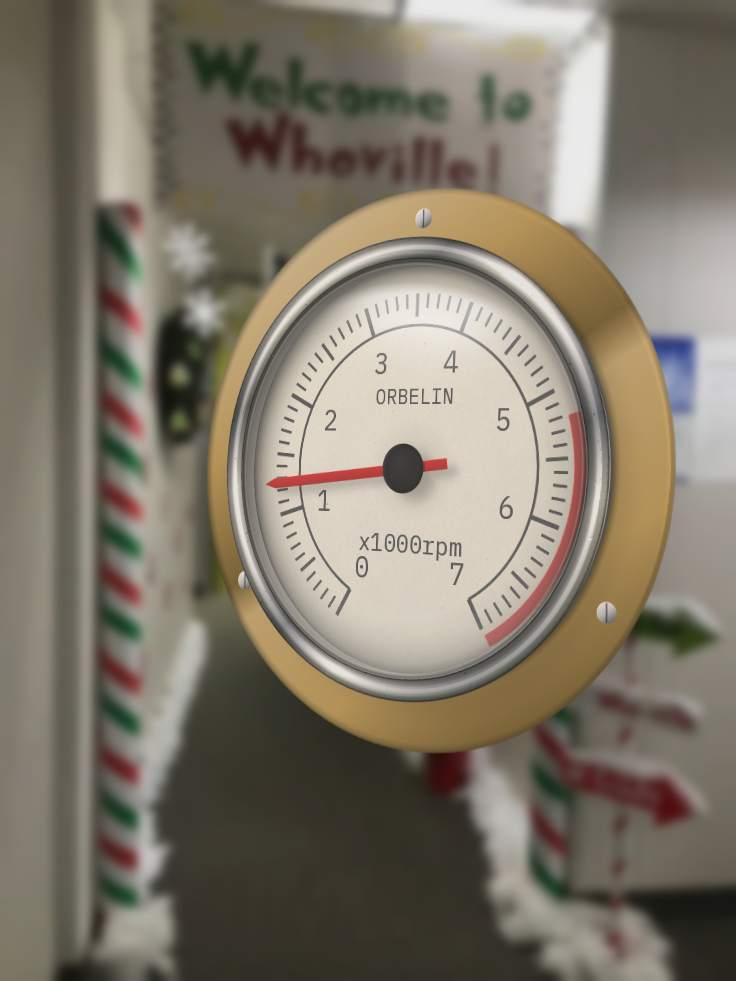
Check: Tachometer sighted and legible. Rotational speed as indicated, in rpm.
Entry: 1250 rpm
